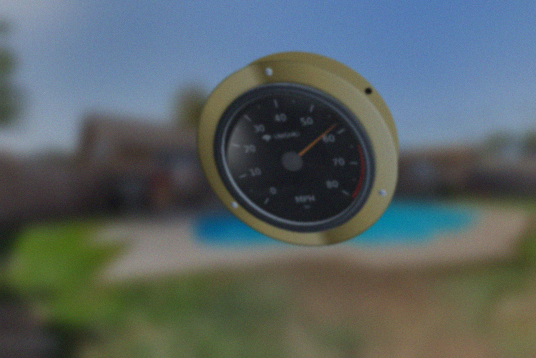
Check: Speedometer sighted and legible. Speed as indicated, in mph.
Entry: 57.5 mph
